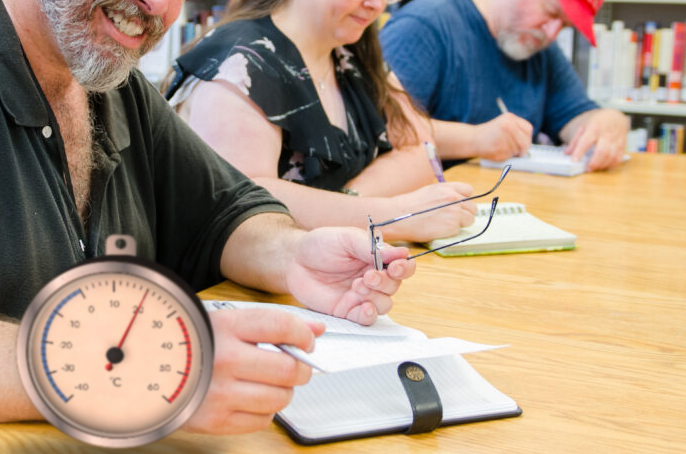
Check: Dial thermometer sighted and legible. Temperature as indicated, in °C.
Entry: 20 °C
